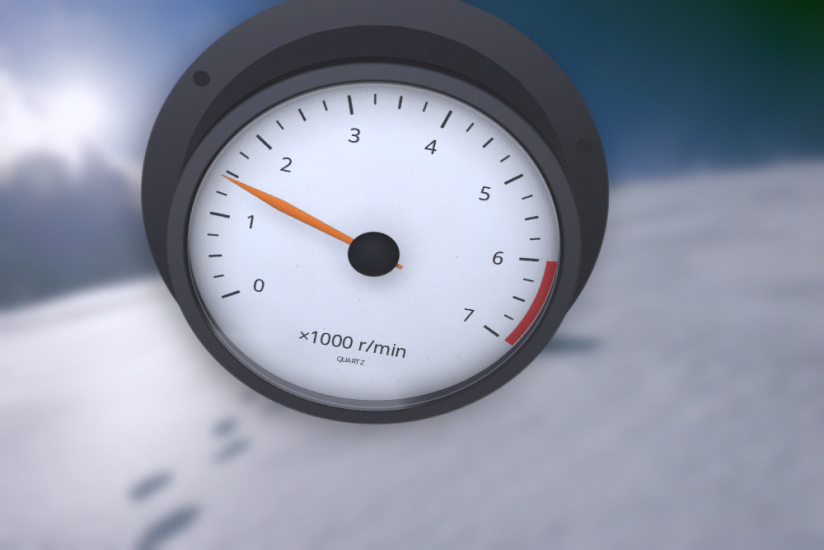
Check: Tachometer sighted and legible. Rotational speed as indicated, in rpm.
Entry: 1500 rpm
